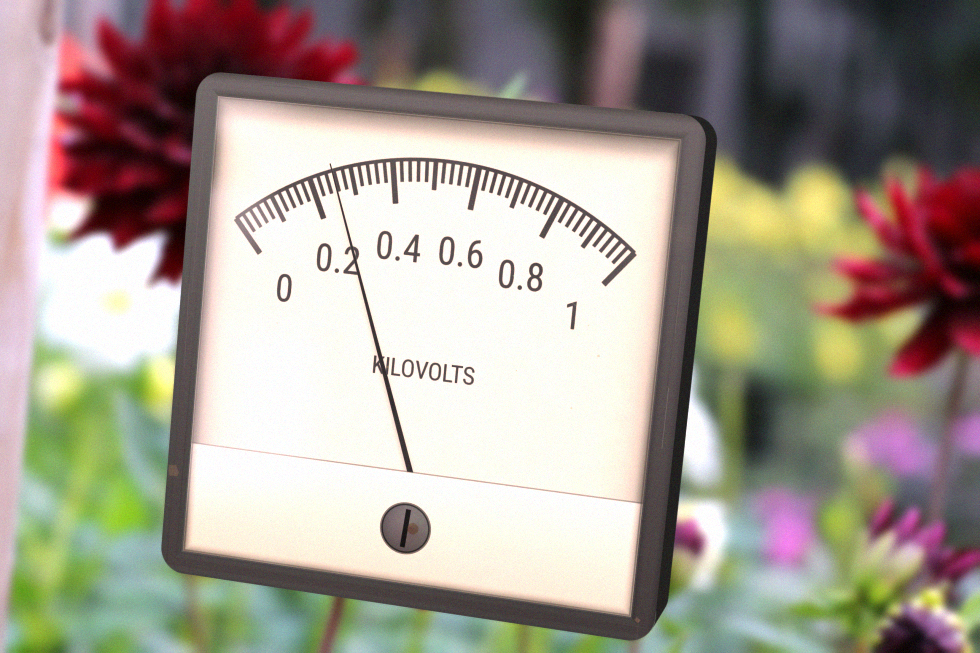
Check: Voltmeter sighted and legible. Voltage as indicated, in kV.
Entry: 0.26 kV
